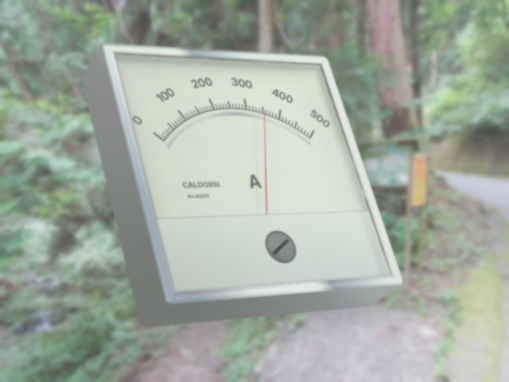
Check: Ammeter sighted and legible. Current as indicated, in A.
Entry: 350 A
